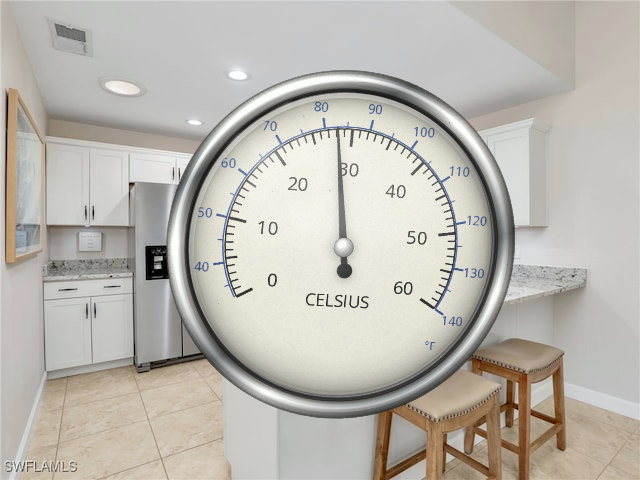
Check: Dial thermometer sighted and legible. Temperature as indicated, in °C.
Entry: 28 °C
